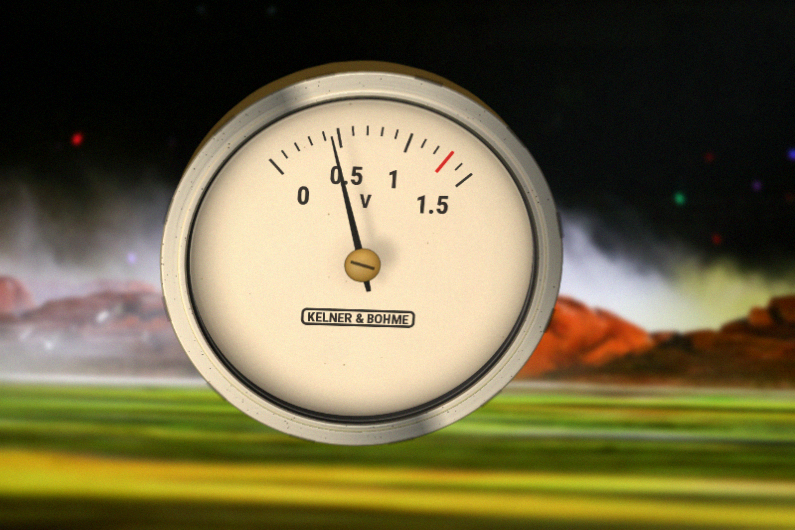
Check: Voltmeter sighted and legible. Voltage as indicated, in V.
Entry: 0.45 V
